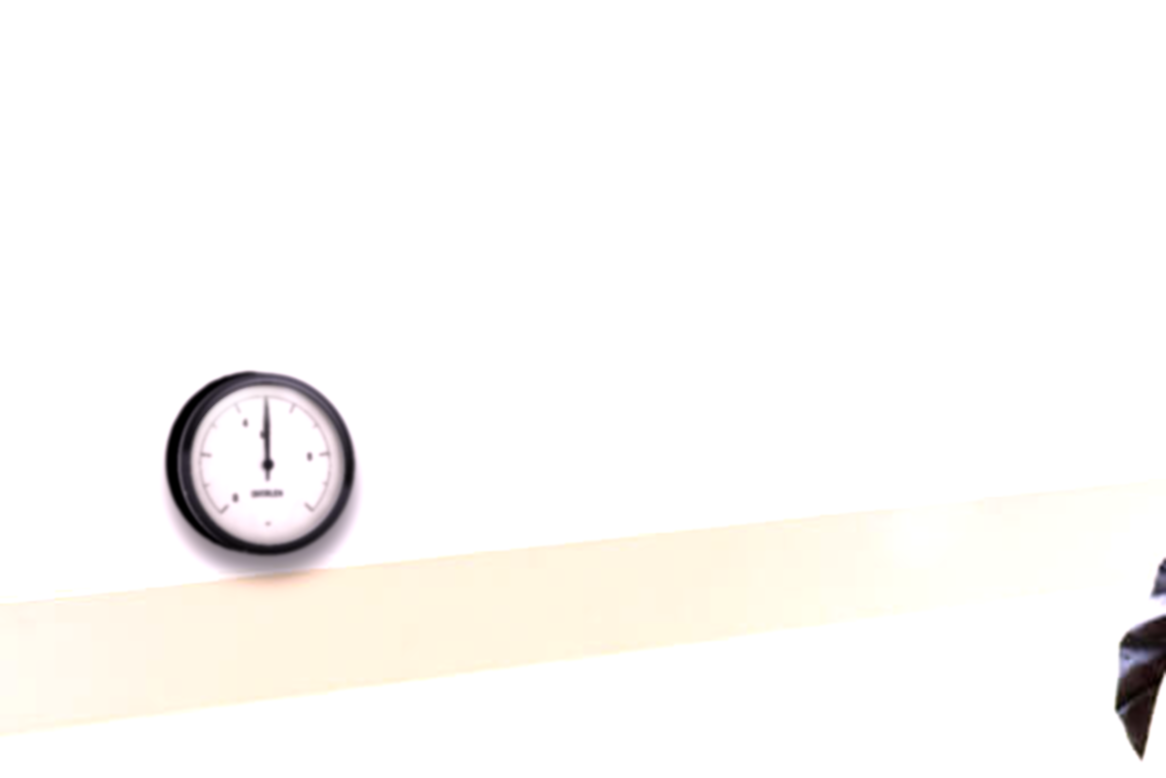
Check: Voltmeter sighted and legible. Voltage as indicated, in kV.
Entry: 5 kV
